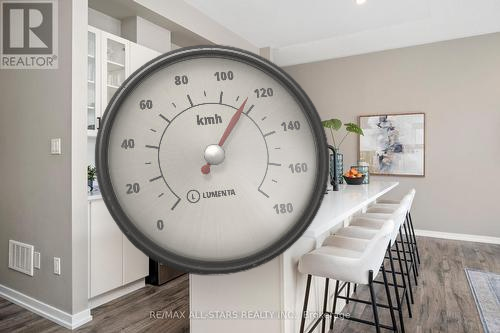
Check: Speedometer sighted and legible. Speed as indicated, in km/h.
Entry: 115 km/h
